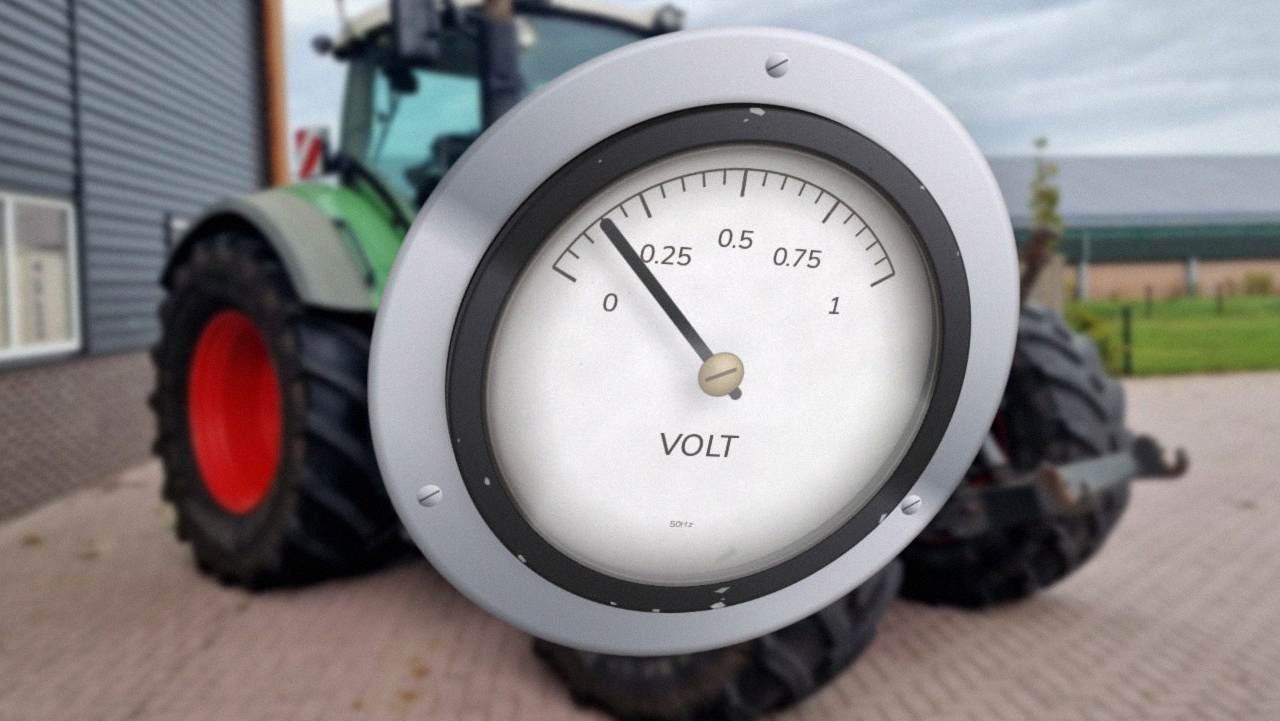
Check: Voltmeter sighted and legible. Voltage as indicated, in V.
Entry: 0.15 V
